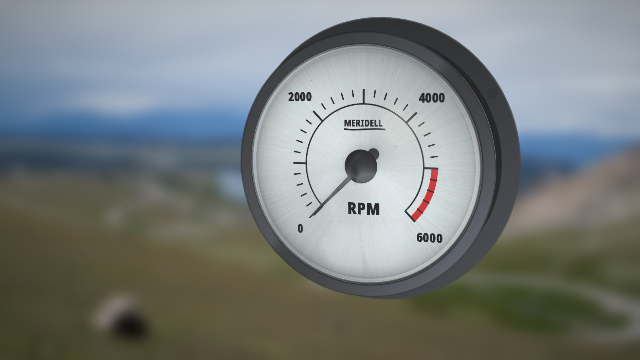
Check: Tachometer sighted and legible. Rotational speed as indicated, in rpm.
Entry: 0 rpm
